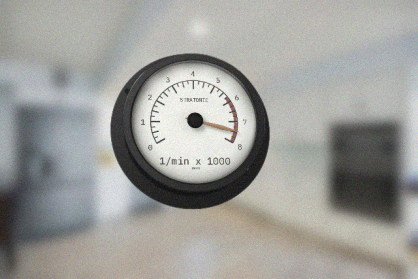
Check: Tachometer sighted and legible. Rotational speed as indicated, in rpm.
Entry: 7500 rpm
